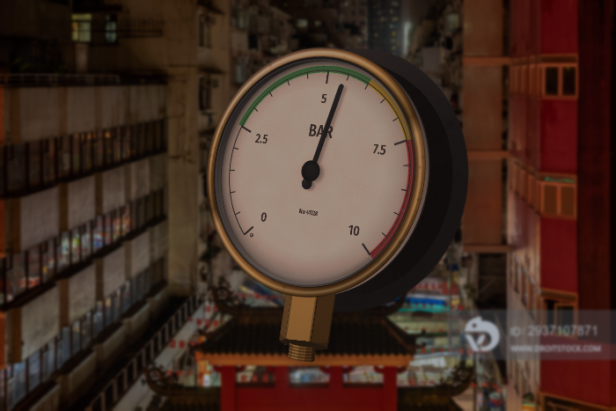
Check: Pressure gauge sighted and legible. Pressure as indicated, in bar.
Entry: 5.5 bar
